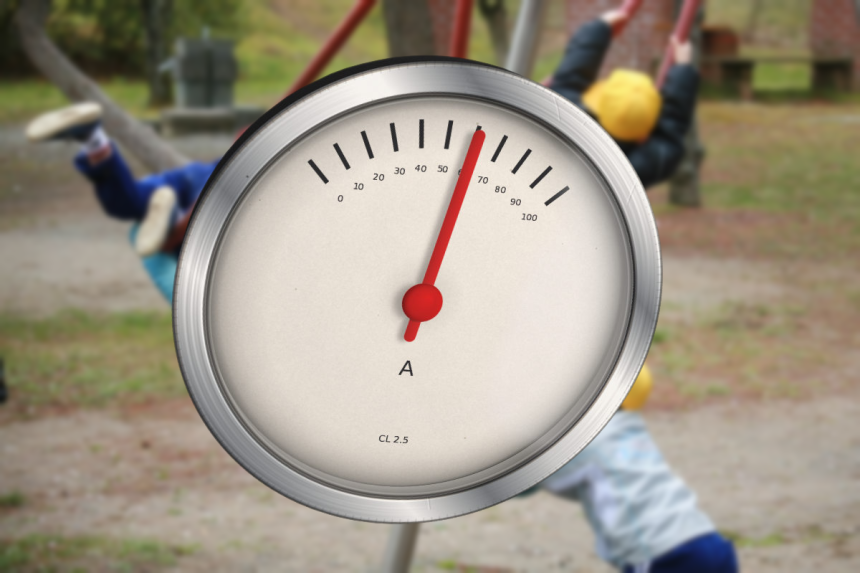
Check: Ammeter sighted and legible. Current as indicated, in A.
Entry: 60 A
